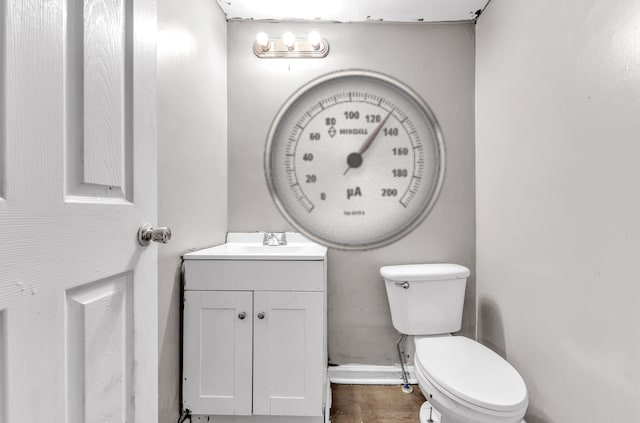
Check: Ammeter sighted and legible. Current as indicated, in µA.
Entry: 130 µA
